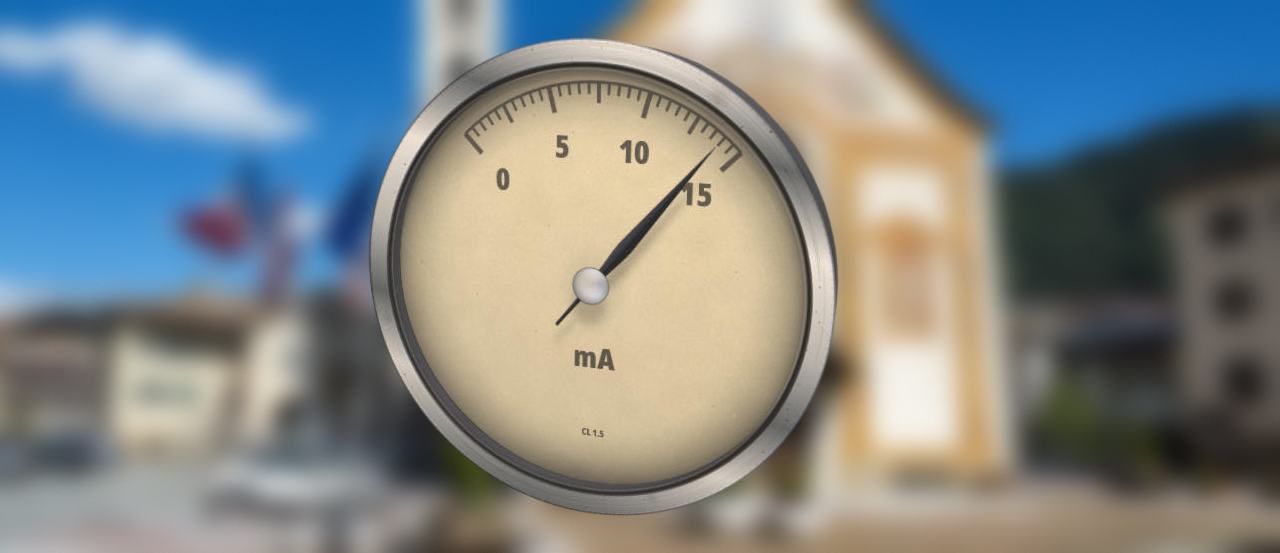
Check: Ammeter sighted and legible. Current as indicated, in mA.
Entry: 14 mA
